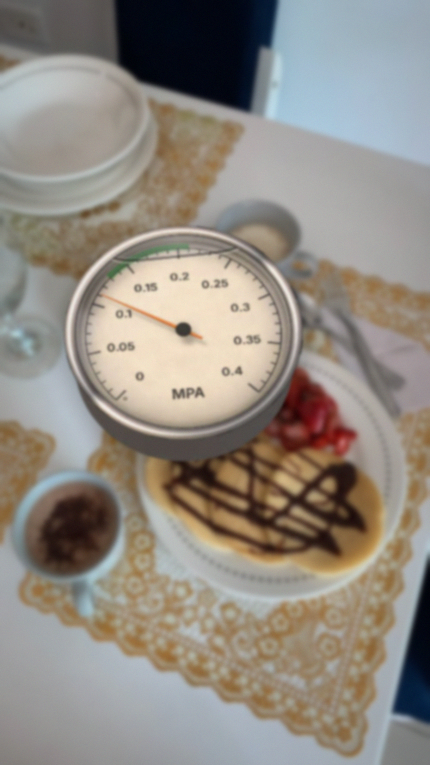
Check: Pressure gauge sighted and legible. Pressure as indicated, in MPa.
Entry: 0.11 MPa
